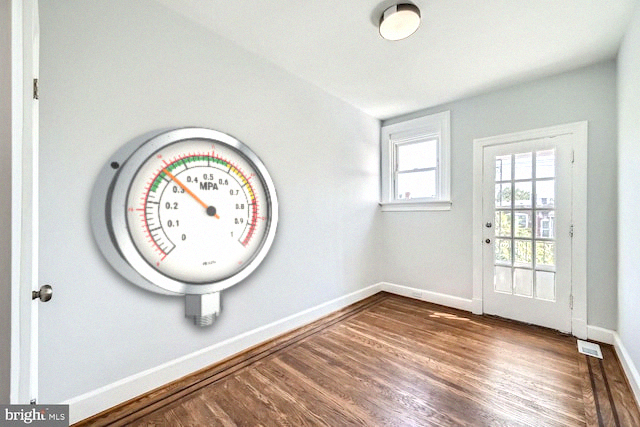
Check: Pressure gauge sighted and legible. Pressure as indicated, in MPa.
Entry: 0.32 MPa
